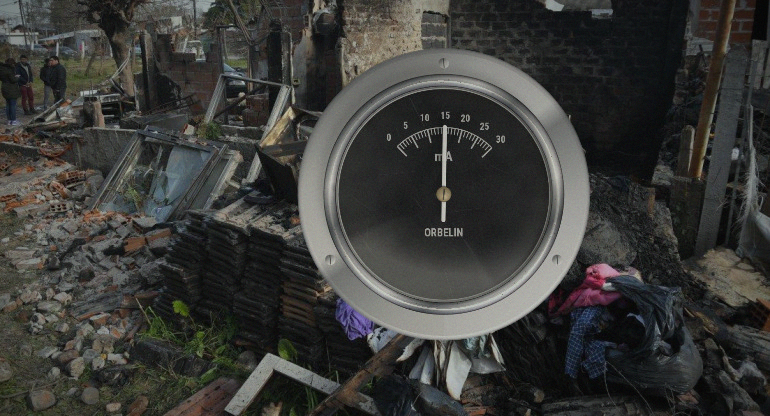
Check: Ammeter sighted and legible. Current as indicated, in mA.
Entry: 15 mA
